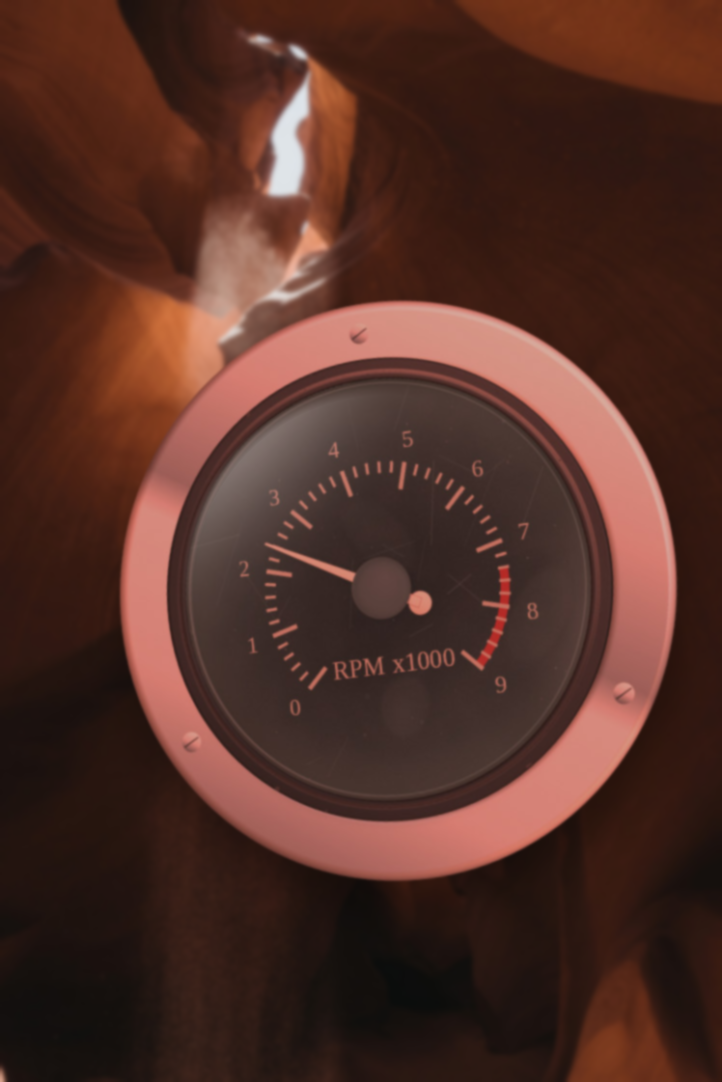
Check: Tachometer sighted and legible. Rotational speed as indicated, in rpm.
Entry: 2400 rpm
